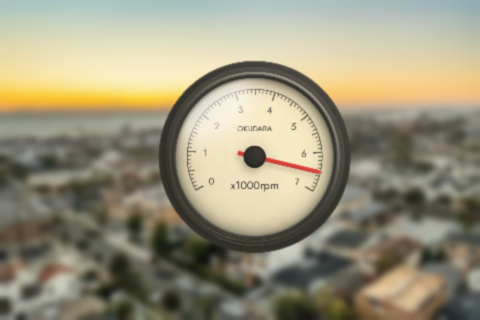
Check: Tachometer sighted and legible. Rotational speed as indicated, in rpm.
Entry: 6500 rpm
